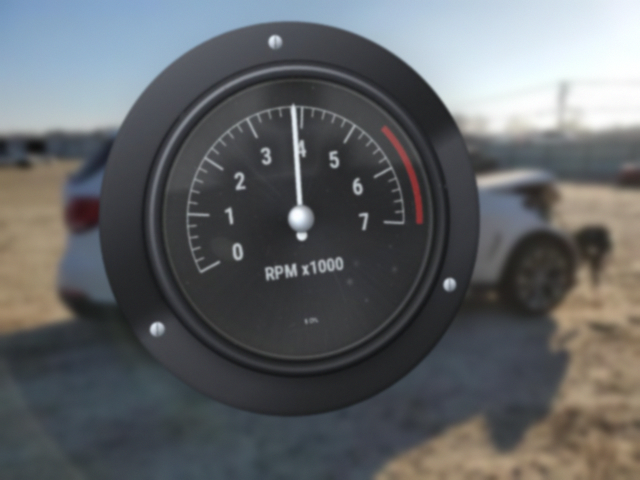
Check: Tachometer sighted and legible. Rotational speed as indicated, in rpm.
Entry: 3800 rpm
